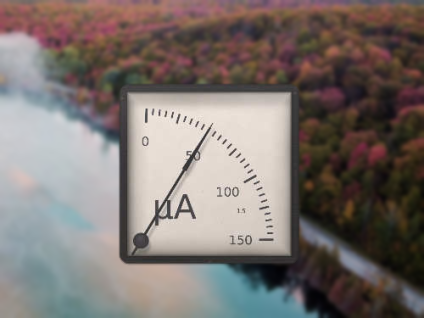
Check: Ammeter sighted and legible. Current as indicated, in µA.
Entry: 50 µA
